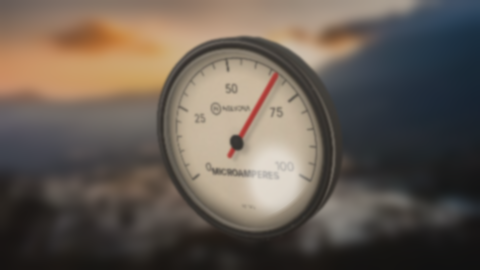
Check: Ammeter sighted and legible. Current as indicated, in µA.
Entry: 67.5 µA
